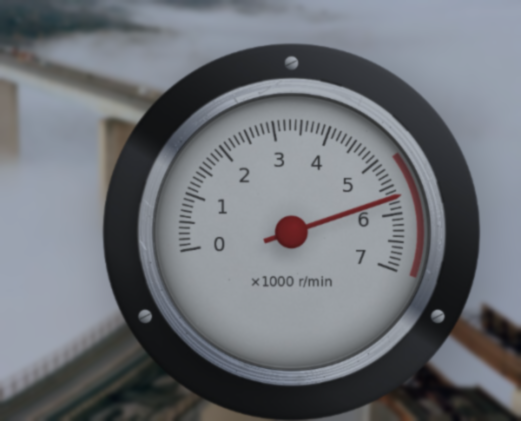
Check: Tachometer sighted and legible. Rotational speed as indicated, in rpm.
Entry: 5700 rpm
